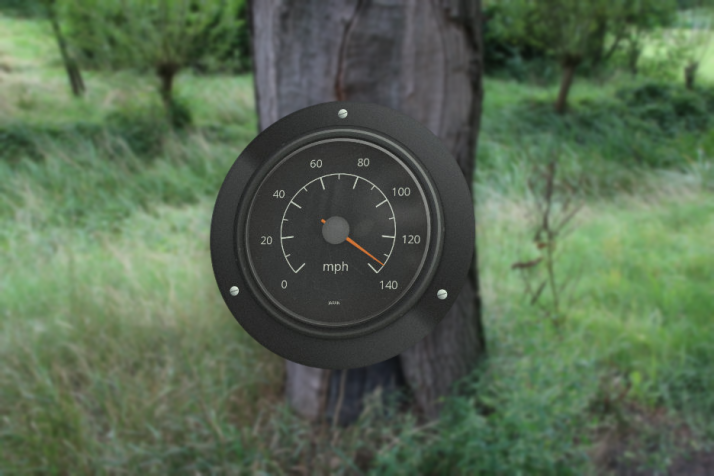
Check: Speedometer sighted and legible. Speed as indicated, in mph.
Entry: 135 mph
